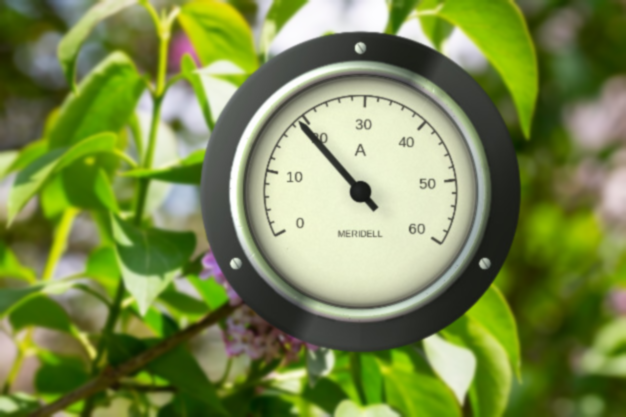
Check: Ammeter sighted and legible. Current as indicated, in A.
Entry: 19 A
